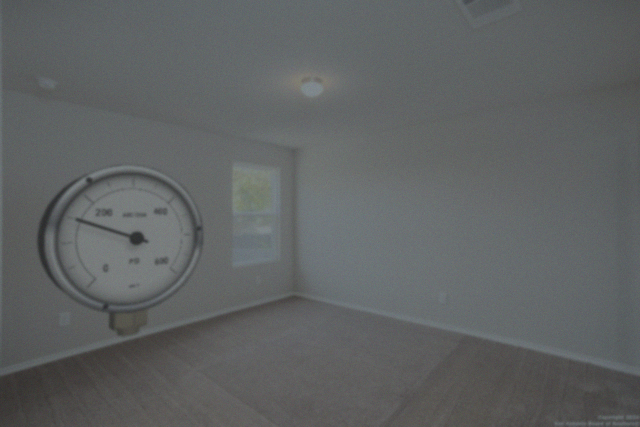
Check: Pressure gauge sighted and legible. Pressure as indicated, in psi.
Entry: 150 psi
